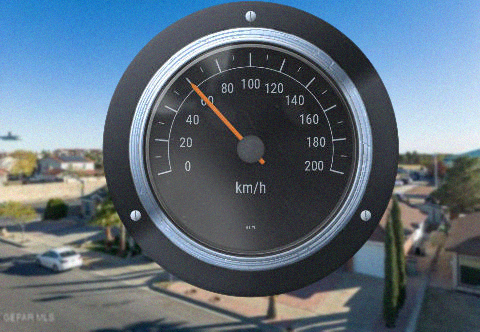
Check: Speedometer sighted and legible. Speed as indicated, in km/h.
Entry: 60 km/h
